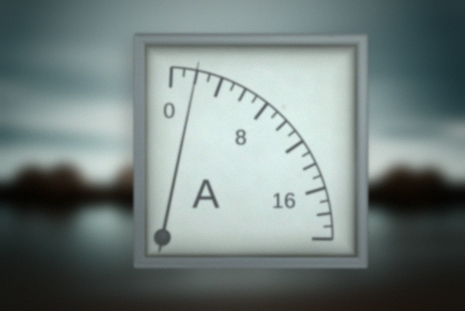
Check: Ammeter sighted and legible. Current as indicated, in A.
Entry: 2 A
